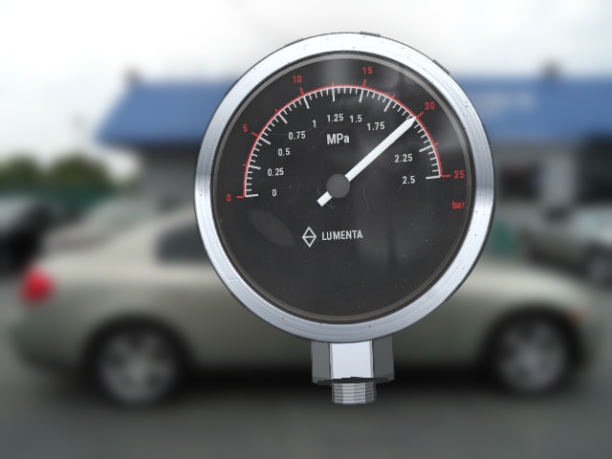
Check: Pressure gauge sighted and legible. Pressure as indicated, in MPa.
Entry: 2 MPa
